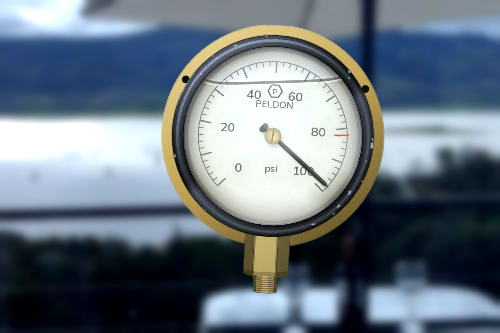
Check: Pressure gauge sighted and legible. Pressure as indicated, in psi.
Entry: 98 psi
